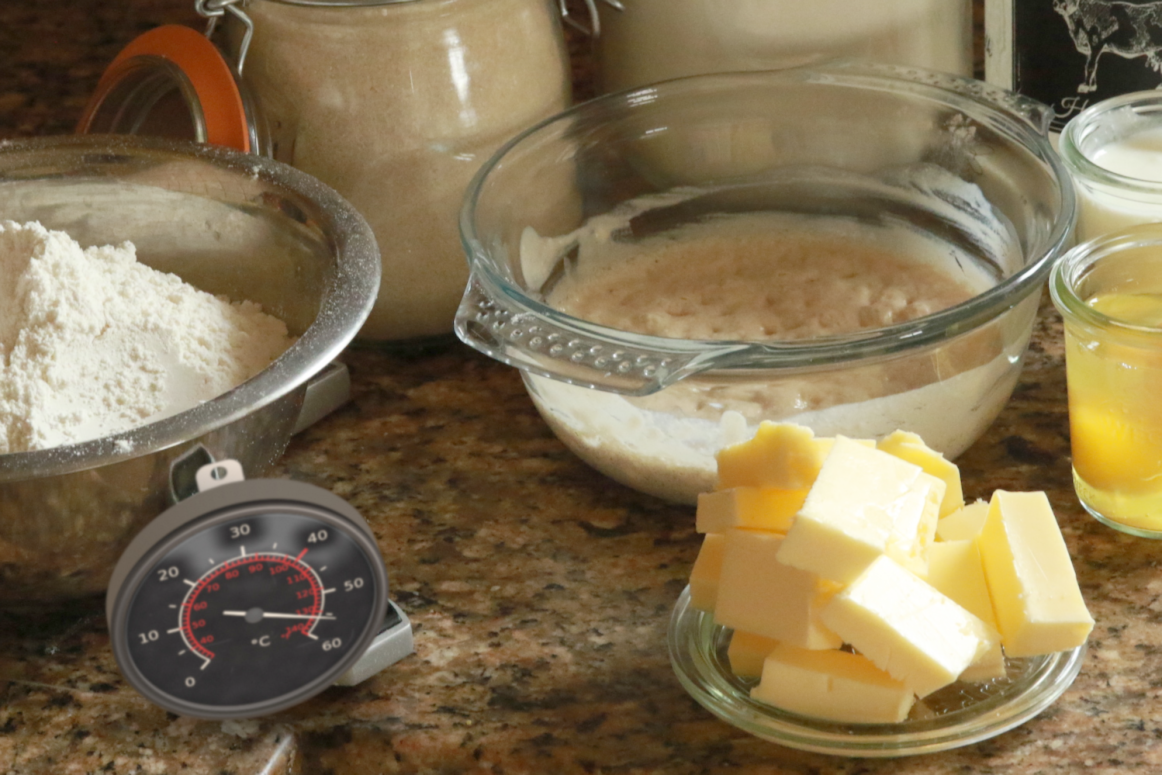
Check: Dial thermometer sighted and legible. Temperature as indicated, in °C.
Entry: 55 °C
